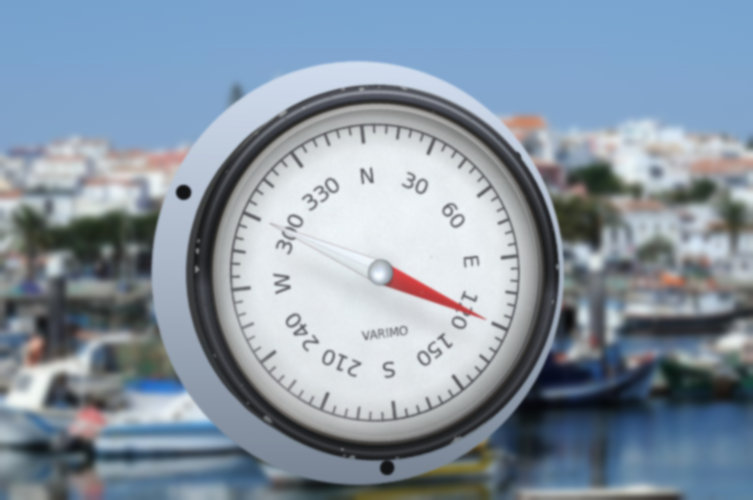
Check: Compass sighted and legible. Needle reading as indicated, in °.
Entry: 120 °
